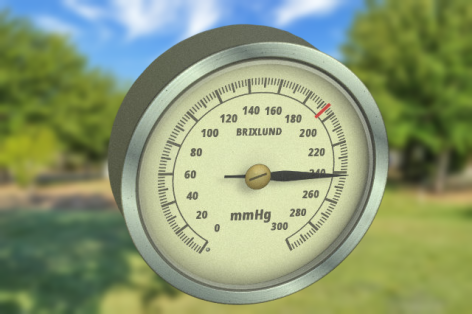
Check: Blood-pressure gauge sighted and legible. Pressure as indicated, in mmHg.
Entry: 240 mmHg
